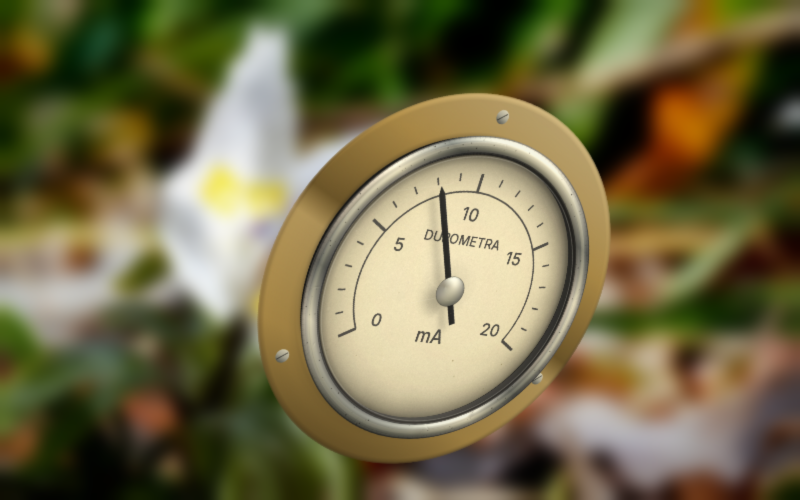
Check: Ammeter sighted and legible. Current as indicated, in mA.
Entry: 8 mA
